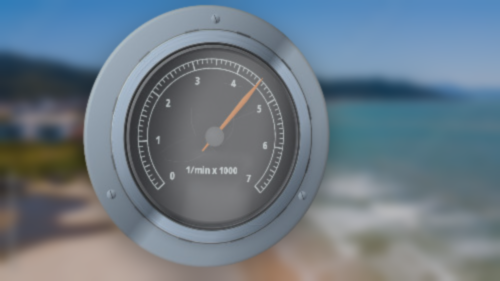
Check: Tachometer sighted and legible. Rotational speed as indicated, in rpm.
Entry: 4500 rpm
